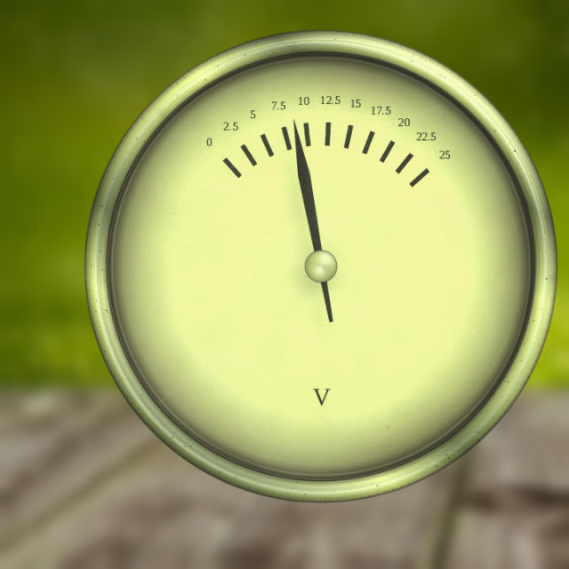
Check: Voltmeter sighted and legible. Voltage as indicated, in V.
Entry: 8.75 V
